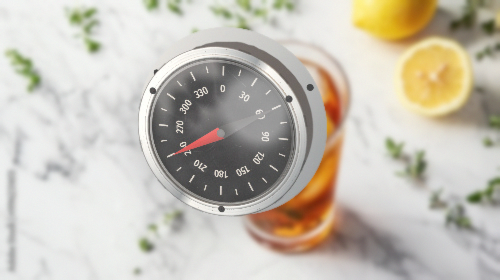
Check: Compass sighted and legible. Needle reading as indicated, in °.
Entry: 240 °
